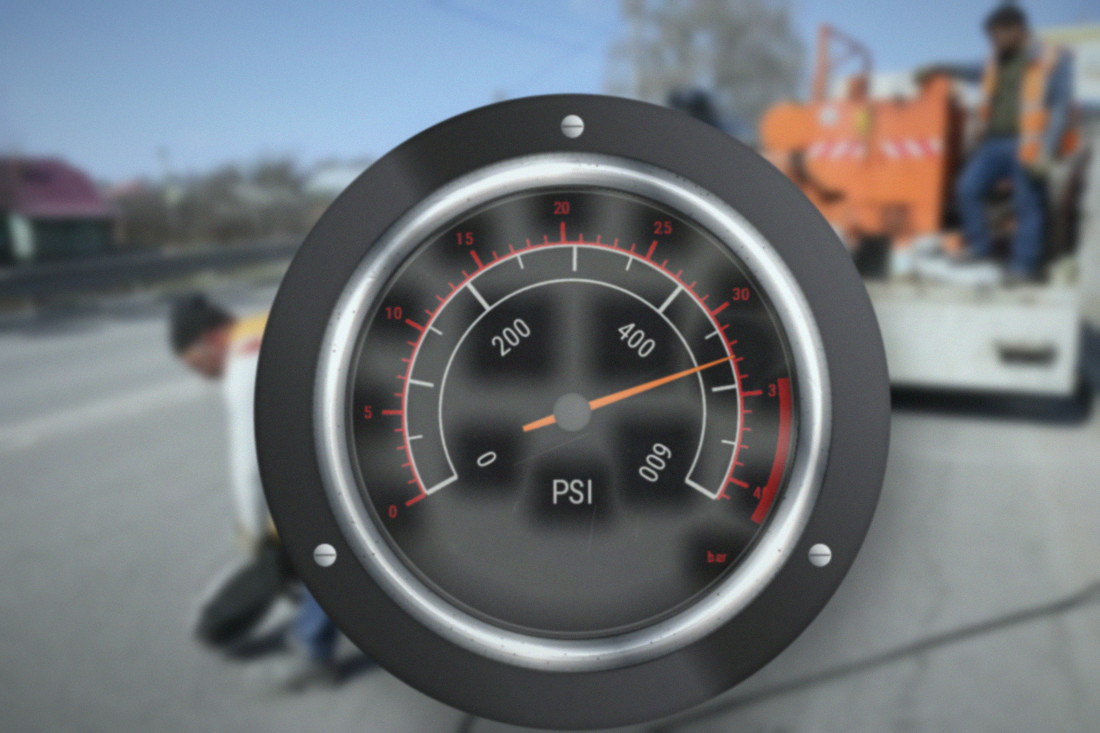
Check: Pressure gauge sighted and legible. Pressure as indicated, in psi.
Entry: 475 psi
